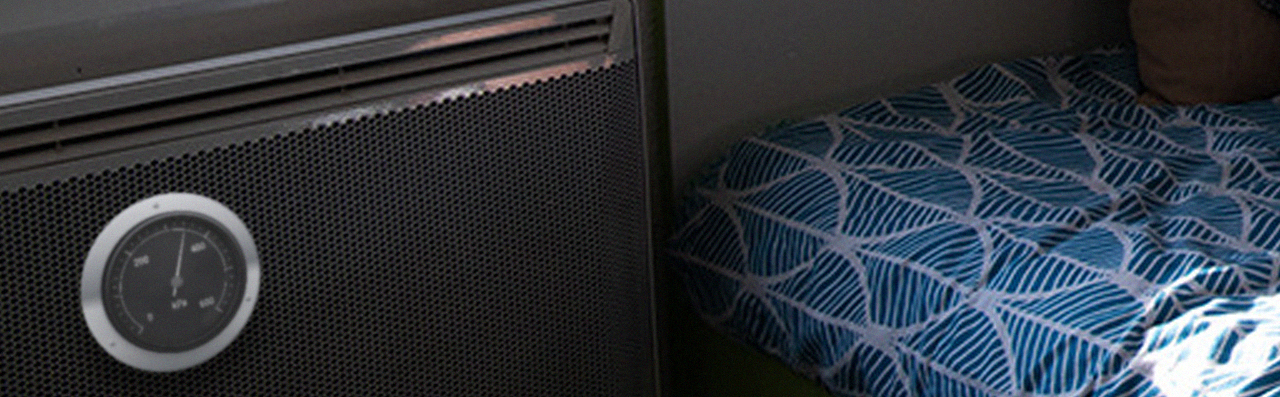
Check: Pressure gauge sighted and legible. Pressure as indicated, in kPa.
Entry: 340 kPa
